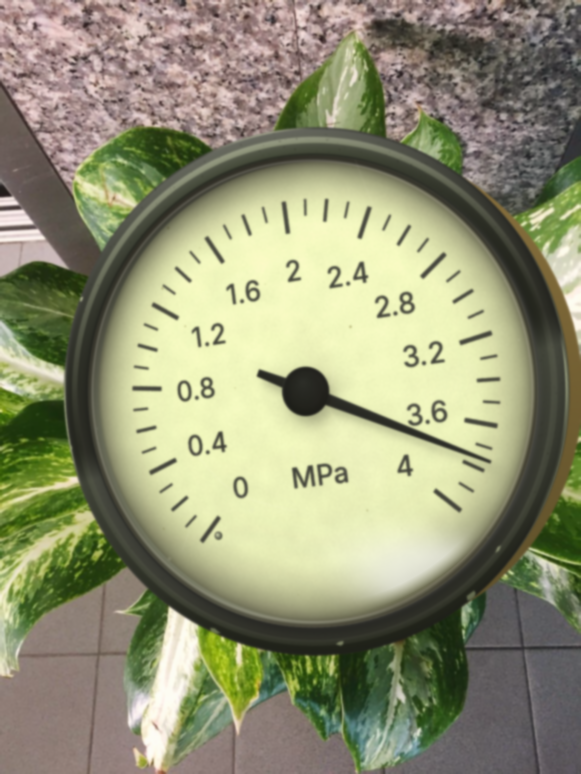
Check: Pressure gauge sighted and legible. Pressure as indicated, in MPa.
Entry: 3.75 MPa
